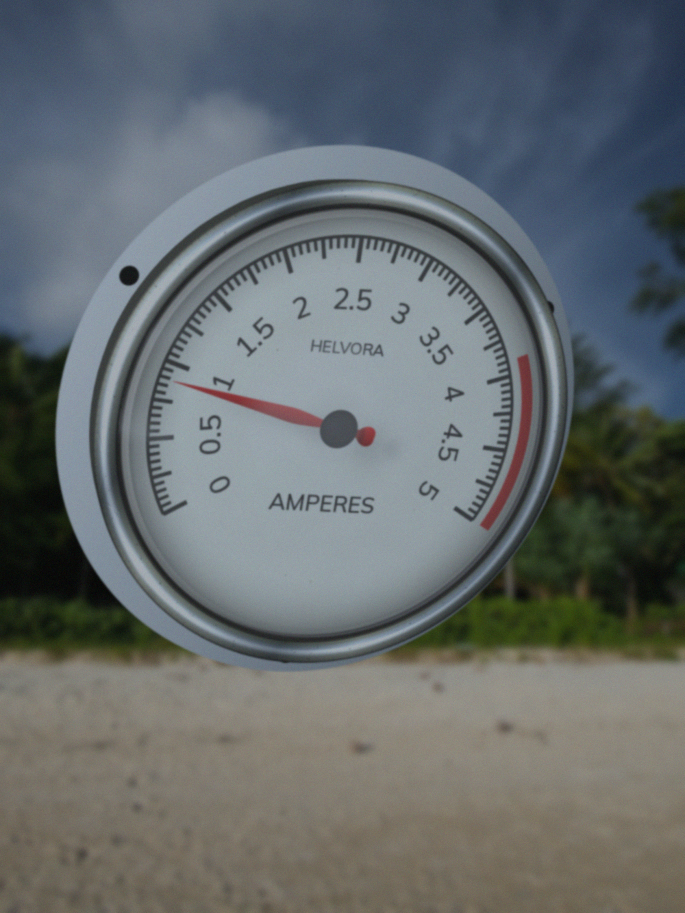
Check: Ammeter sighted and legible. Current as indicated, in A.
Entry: 0.9 A
